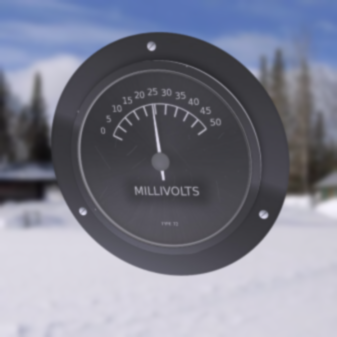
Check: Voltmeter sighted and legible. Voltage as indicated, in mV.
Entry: 25 mV
